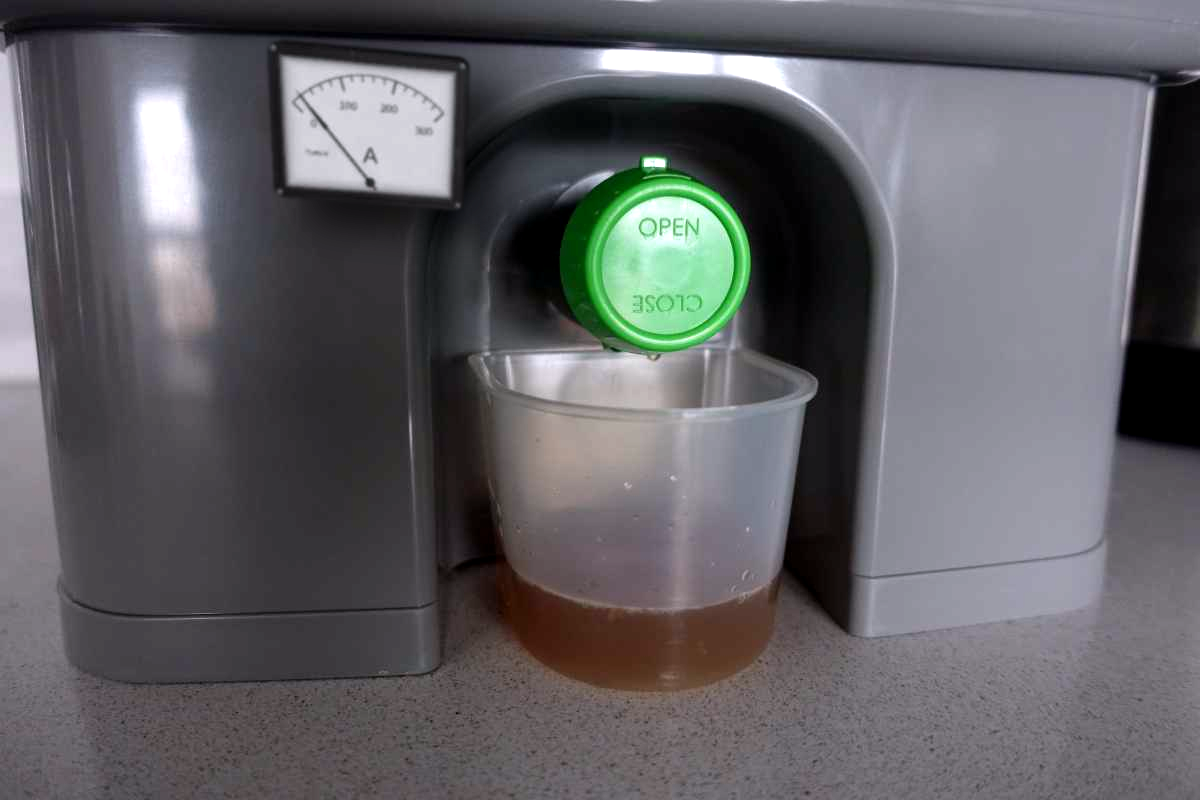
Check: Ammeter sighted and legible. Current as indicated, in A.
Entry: 20 A
